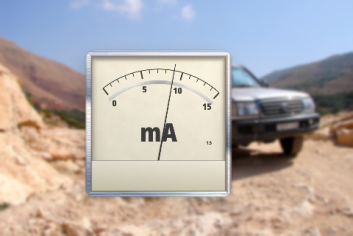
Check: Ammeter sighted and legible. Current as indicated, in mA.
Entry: 9 mA
